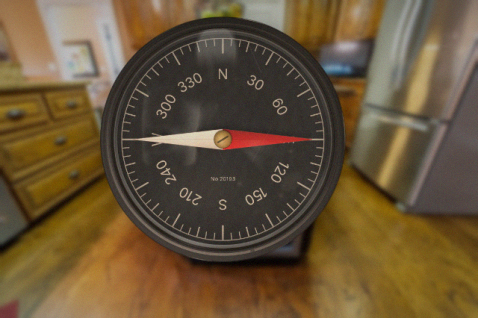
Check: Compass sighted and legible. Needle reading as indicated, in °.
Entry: 90 °
